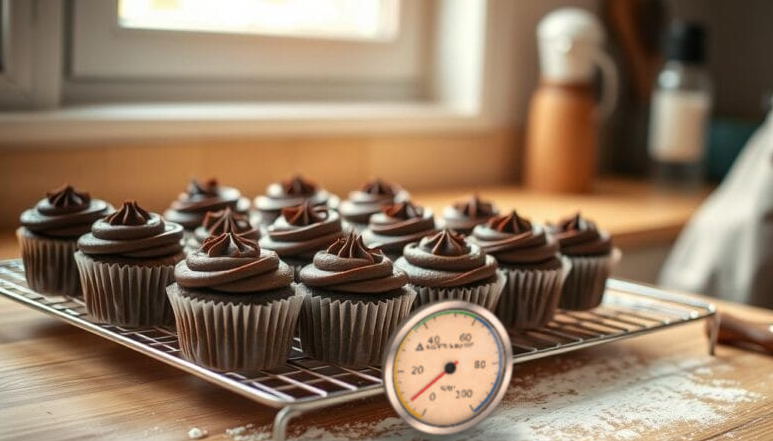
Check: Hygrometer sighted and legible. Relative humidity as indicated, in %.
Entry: 8 %
